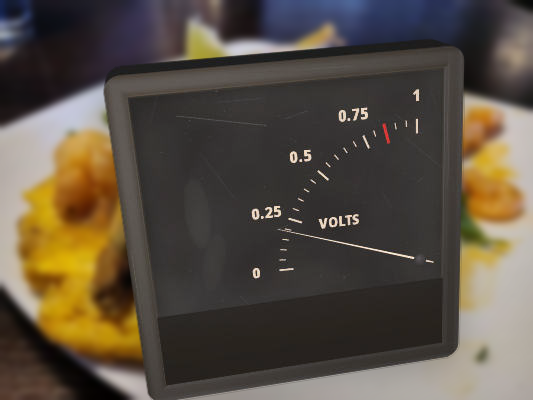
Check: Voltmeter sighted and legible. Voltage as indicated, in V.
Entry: 0.2 V
